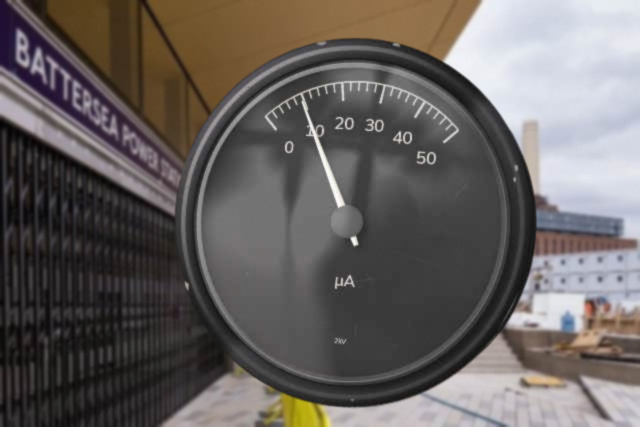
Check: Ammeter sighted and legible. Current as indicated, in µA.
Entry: 10 µA
